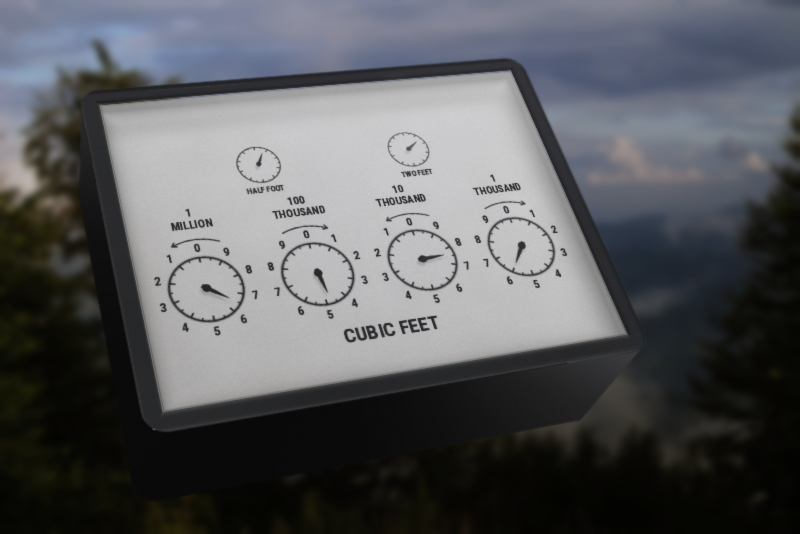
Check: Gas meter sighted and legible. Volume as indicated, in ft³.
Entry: 647600 ft³
